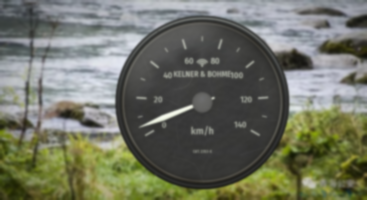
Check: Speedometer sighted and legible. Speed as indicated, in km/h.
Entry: 5 km/h
